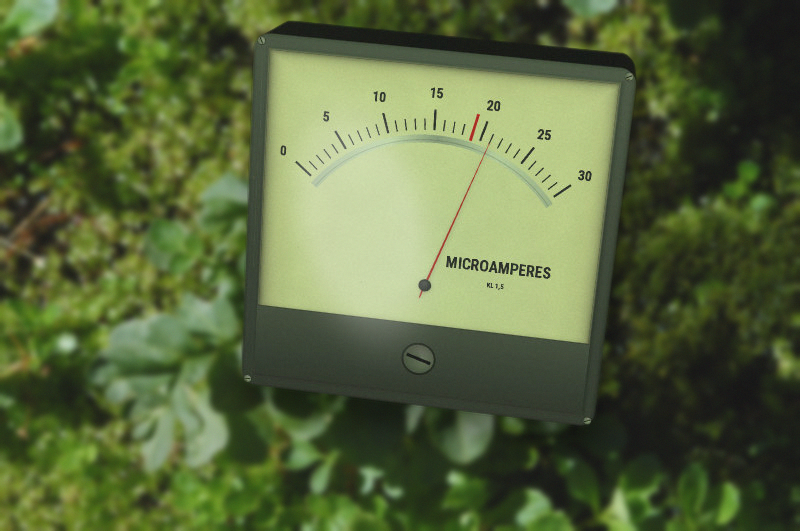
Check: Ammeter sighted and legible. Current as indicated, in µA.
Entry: 21 µA
